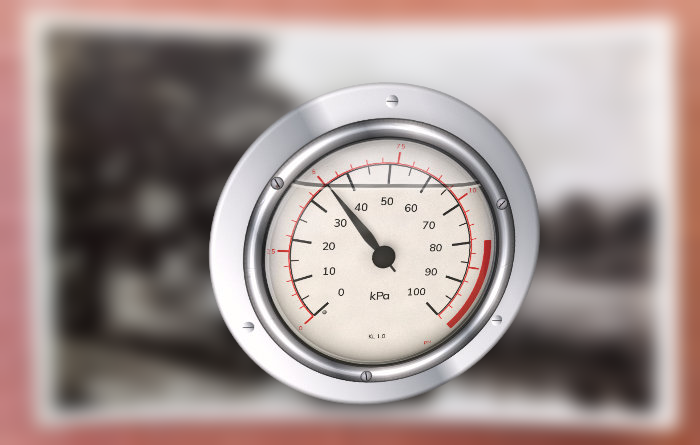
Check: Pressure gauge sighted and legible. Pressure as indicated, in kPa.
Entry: 35 kPa
